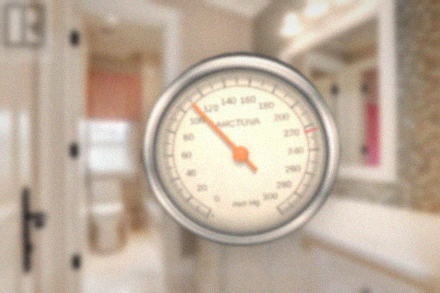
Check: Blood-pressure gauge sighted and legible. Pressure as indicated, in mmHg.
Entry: 110 mmHg
